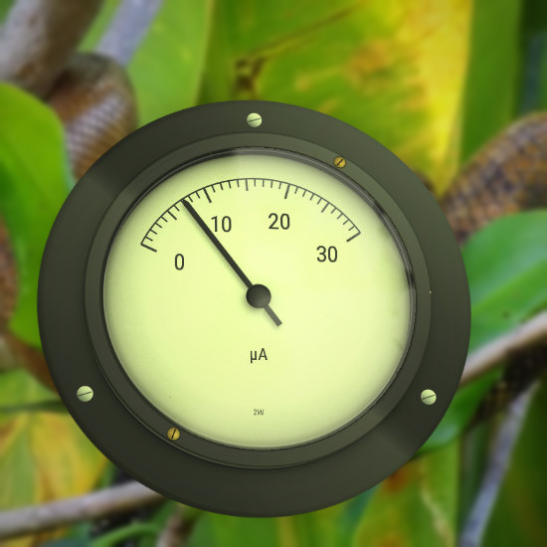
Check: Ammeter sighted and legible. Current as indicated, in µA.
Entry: 7 µA
